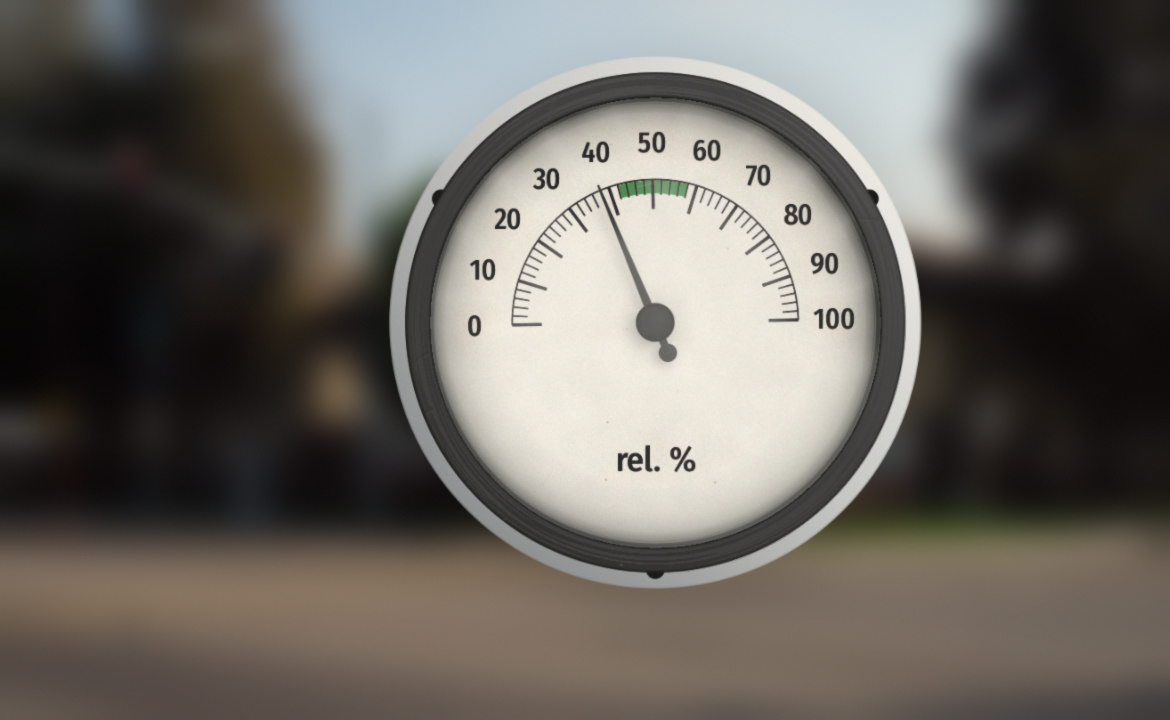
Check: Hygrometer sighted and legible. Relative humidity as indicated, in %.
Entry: 38 %
